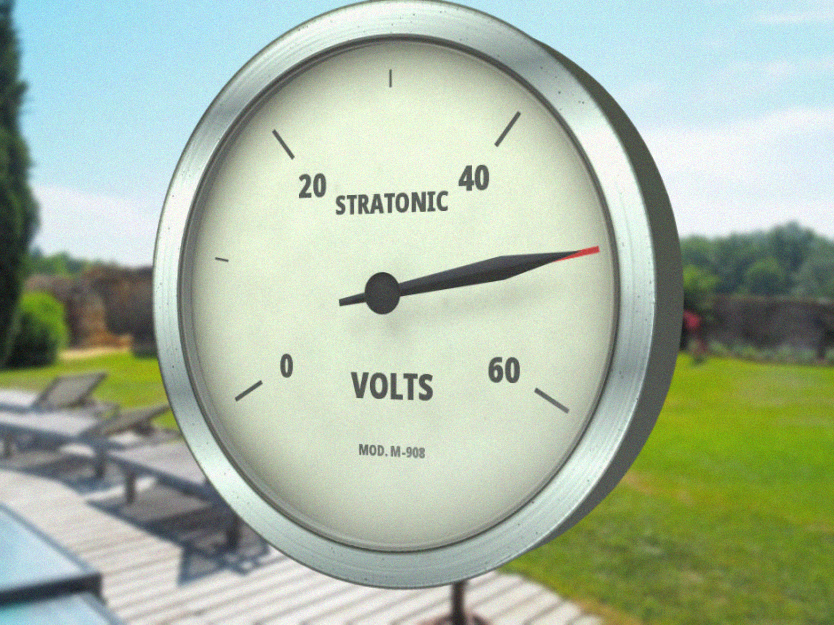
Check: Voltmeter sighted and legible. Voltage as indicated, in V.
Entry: 50 V
